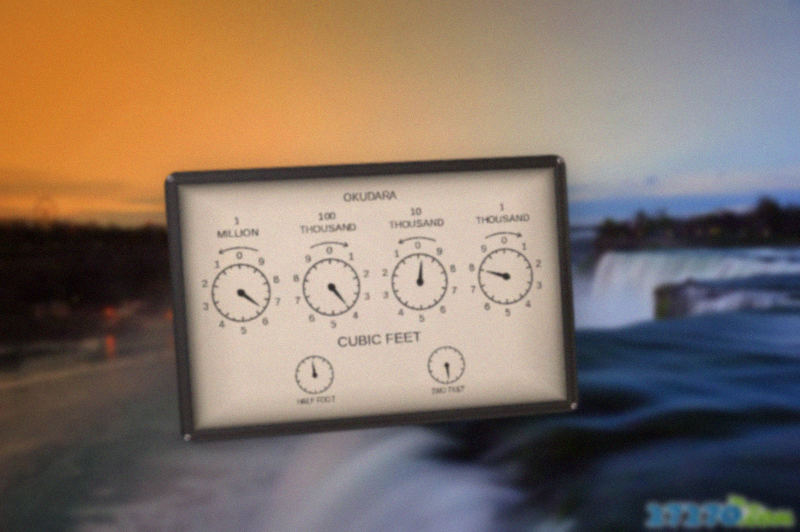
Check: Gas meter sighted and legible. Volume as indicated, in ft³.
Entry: 639800 ft³
